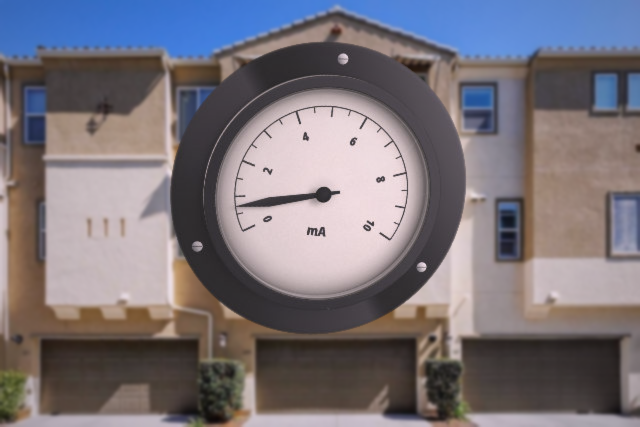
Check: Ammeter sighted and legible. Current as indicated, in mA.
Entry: 0.75 mA
